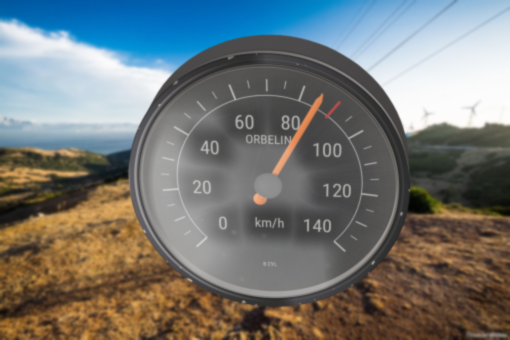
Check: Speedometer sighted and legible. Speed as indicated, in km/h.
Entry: 85 km/h
